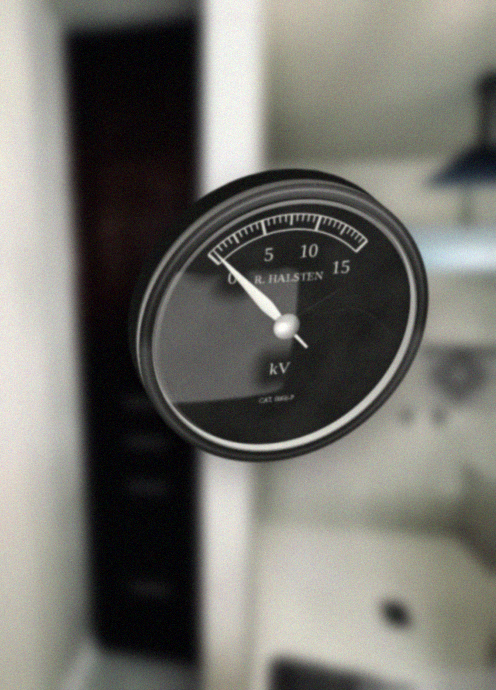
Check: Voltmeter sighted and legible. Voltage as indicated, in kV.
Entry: 0.5 kV
